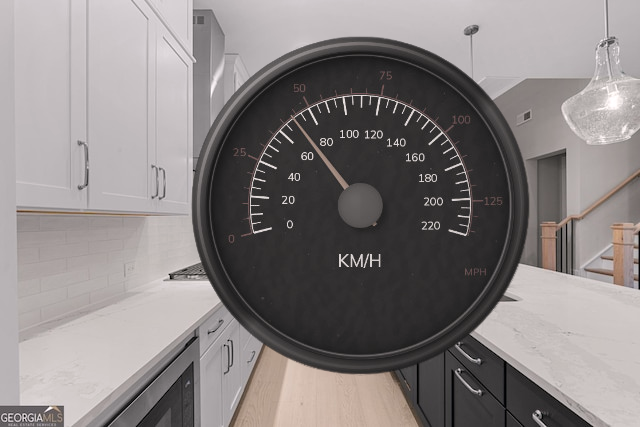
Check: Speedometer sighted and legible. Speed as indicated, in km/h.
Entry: 70 km/h
